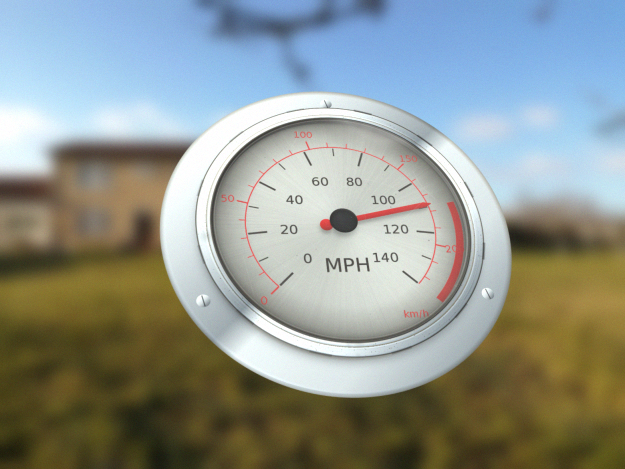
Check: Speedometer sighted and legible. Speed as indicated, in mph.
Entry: 110 mph
